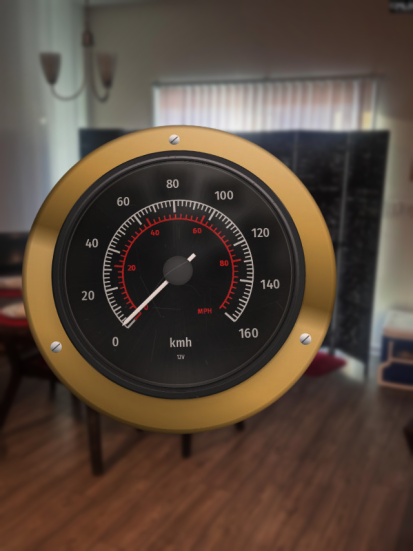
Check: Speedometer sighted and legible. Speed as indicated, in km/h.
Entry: 2 km/h
